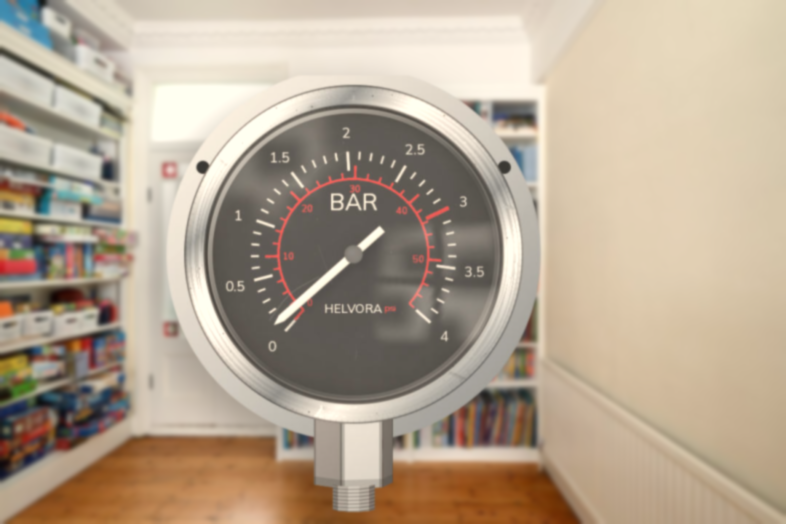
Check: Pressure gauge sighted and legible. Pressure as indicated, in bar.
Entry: 0.1 bar
